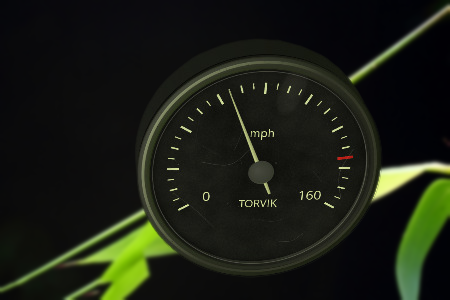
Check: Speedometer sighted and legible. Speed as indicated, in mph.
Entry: 65 mph
